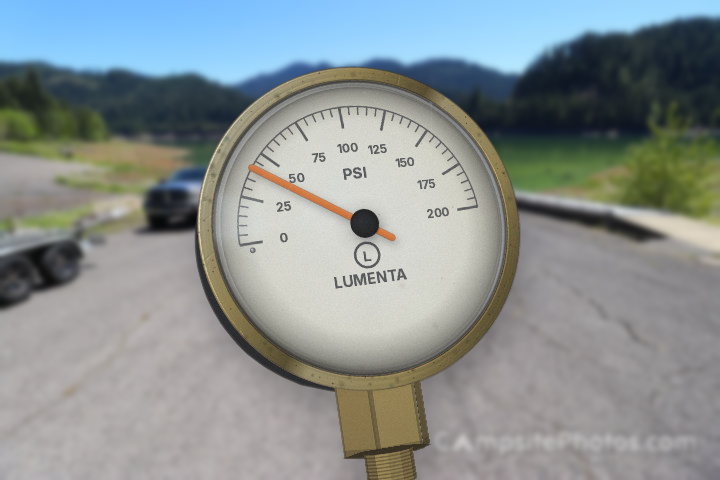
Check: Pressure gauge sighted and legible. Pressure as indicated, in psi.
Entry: 40 psi
